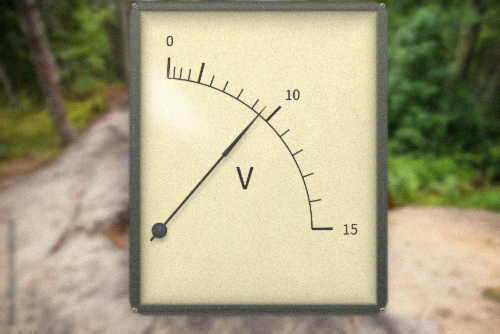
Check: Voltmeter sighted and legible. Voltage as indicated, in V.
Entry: 9.5 V
